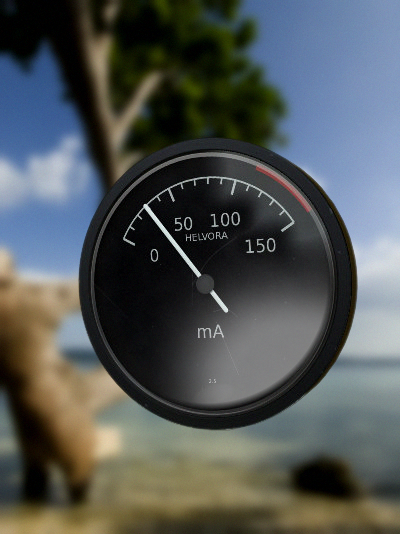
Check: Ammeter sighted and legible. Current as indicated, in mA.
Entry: 30 mA
